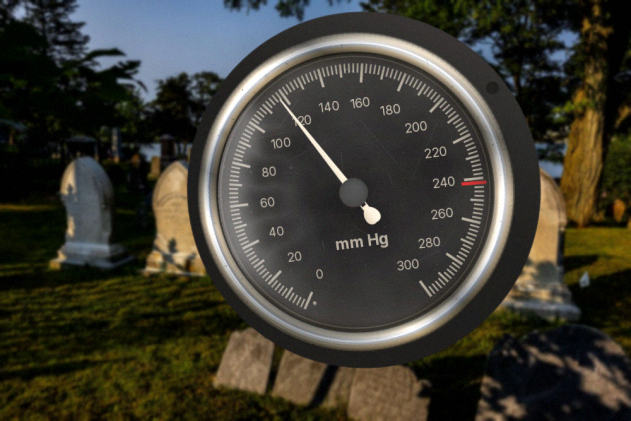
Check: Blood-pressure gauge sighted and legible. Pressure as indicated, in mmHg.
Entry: 118 mmHg
